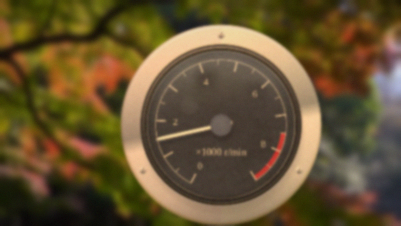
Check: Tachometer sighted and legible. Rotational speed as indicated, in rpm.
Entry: 1500 rpm
